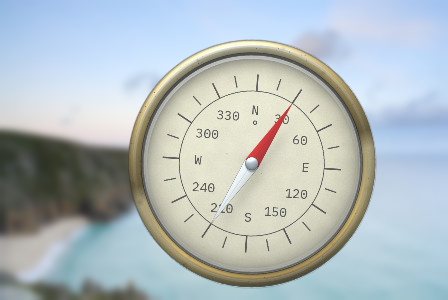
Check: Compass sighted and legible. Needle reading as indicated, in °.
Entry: 30 °
